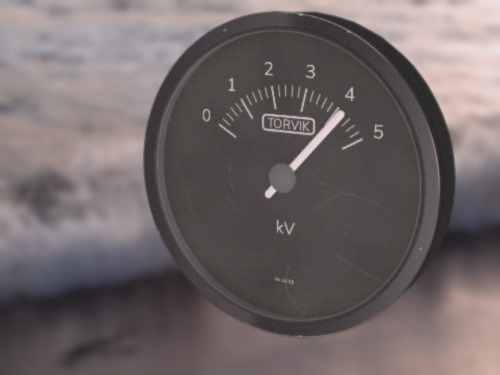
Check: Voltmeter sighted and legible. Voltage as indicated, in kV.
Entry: 4.2 kV
